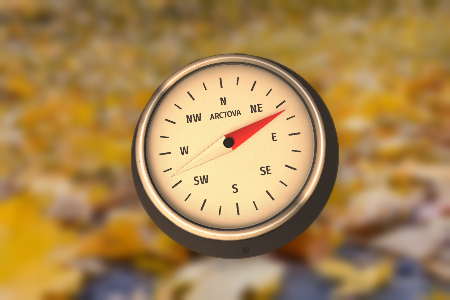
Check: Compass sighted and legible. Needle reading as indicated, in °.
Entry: 67.5 °
